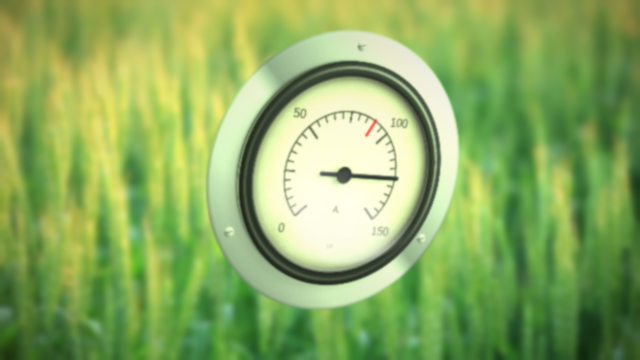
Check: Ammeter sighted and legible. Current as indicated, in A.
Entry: 125 A
